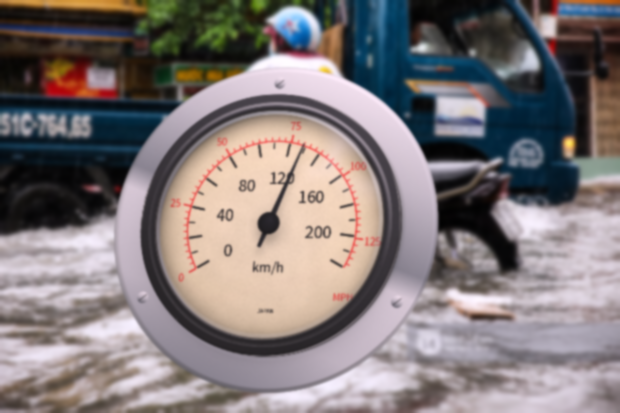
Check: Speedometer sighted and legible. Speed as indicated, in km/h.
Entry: 130 km/h
